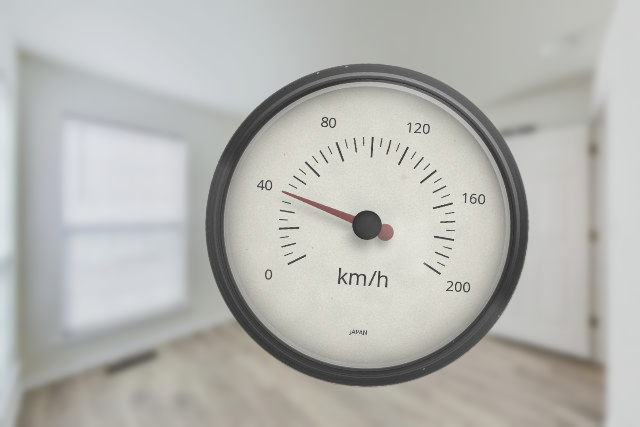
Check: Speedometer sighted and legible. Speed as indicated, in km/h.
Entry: 40 km/h
